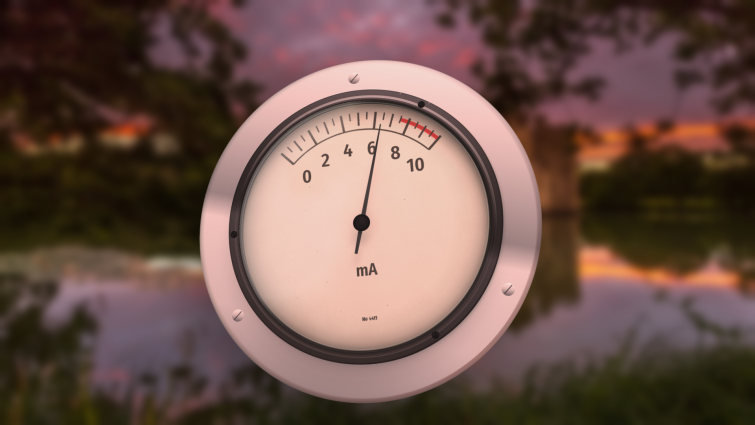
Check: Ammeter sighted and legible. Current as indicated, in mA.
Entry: 6.5 mA
